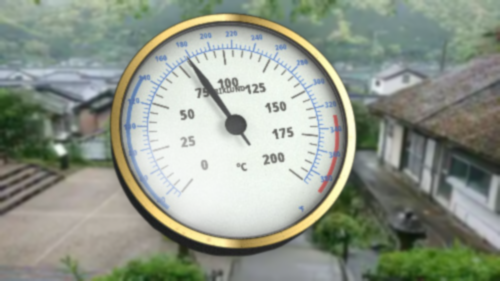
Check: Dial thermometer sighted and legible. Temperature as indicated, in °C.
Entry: 80 °C
